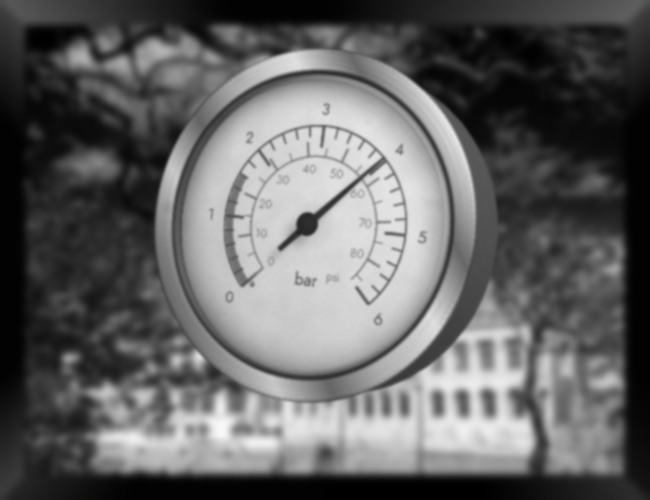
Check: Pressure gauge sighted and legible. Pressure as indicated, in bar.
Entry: 4 bar
